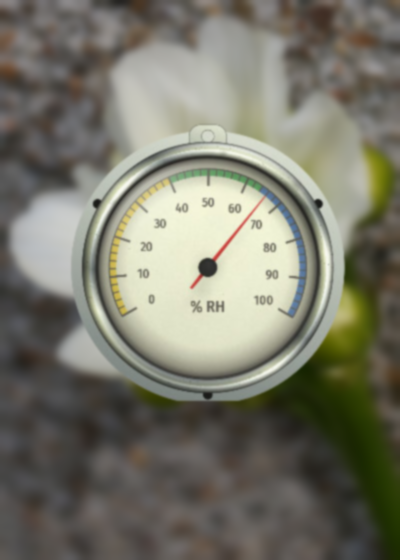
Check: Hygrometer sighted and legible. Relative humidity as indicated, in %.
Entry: 66 %
